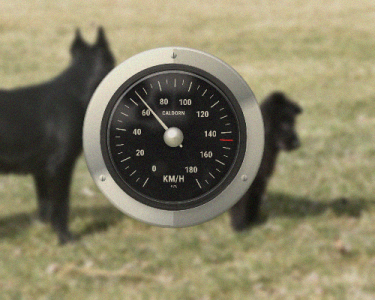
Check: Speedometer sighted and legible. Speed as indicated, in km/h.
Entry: 65 km/h
